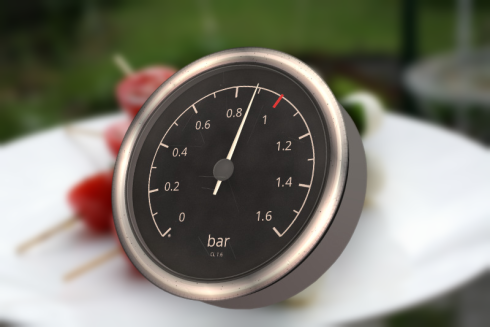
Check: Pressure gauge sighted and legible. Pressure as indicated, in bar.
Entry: 0.9 bar
